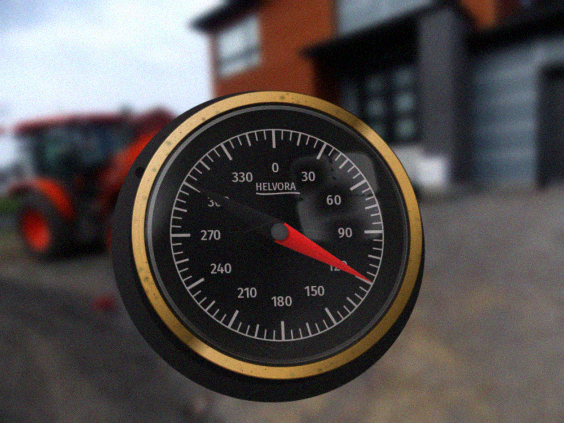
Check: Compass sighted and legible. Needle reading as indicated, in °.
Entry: 120 °
